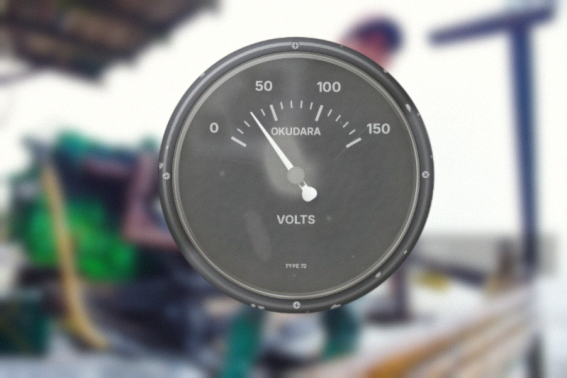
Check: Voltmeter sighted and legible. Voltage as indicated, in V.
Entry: 30 V
